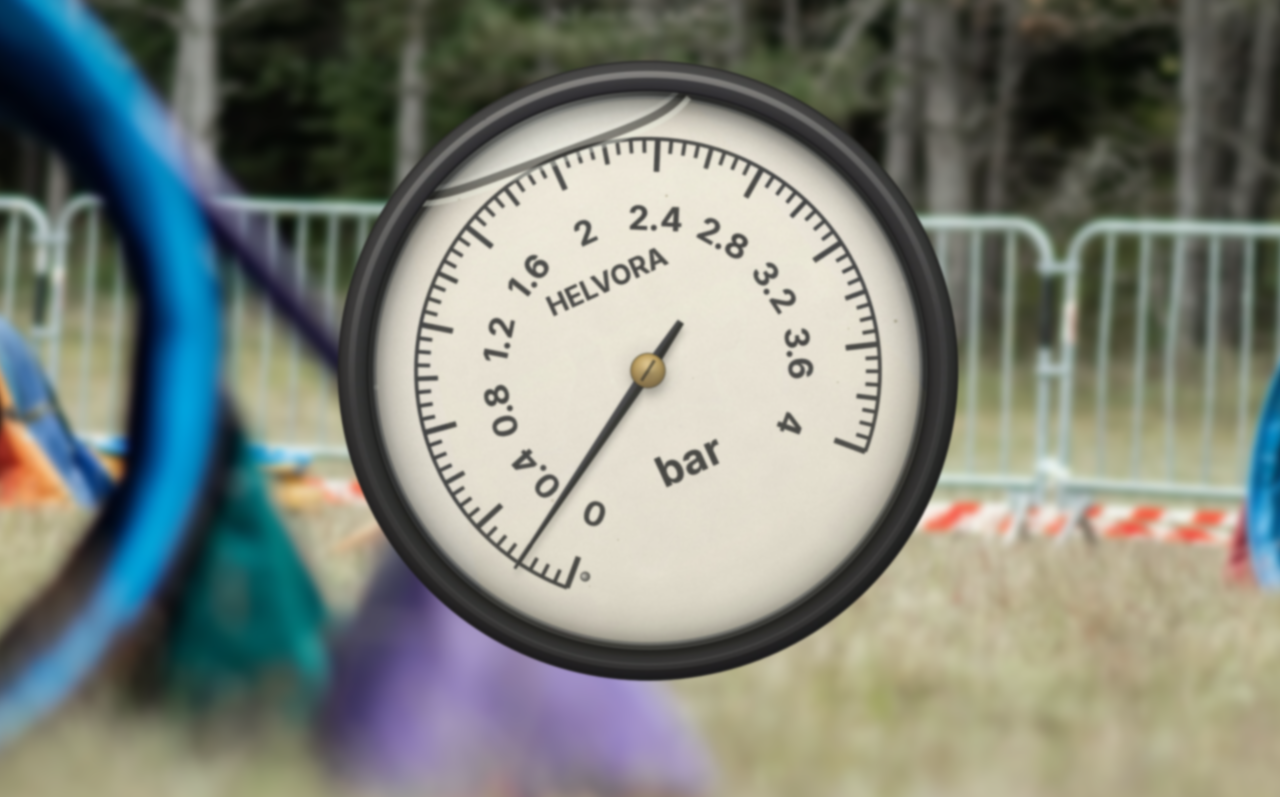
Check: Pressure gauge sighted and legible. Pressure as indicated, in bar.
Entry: 0.2 bar
